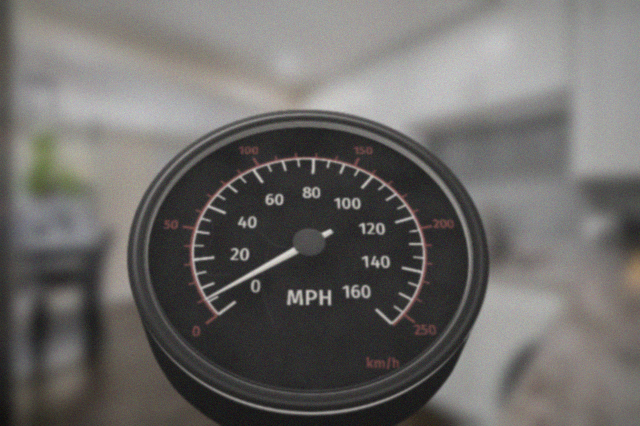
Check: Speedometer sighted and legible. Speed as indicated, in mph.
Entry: 5 mph
